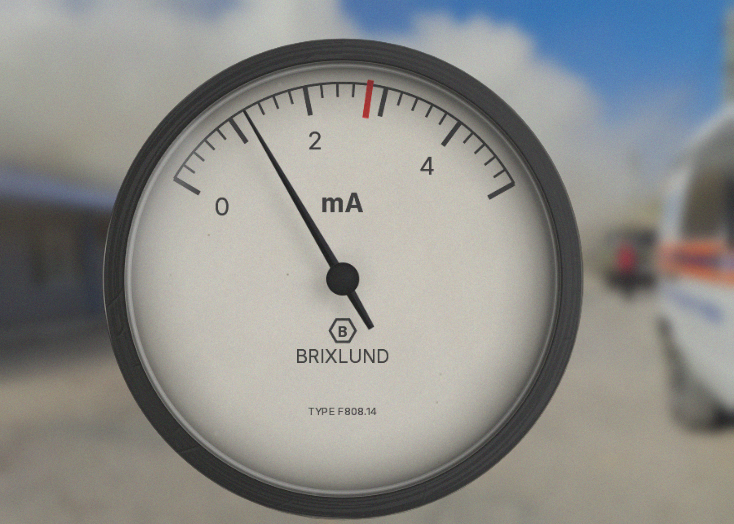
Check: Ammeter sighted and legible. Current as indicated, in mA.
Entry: 1.2 mA
